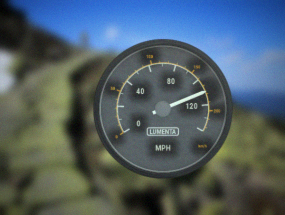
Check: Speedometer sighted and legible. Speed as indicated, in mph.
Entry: 110 mph
